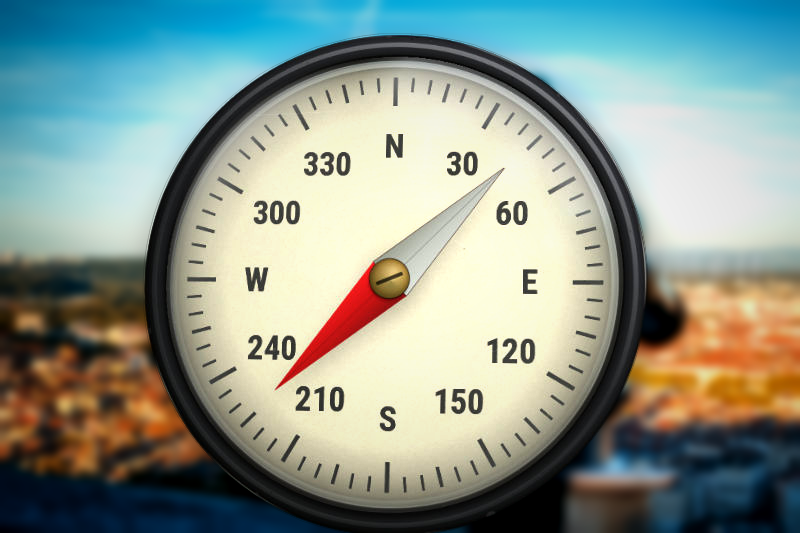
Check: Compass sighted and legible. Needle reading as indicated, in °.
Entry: 225 °
